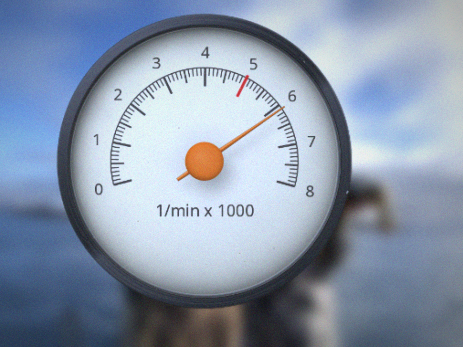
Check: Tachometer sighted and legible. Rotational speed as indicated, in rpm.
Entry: 6100 rpm
